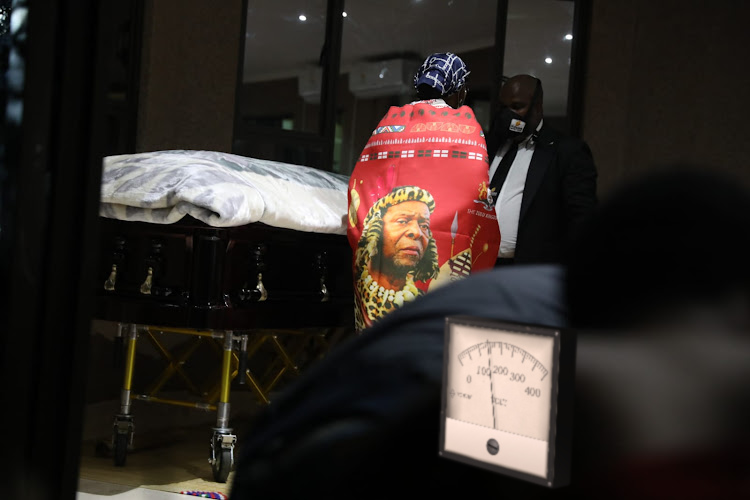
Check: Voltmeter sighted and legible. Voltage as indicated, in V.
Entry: 150 V
